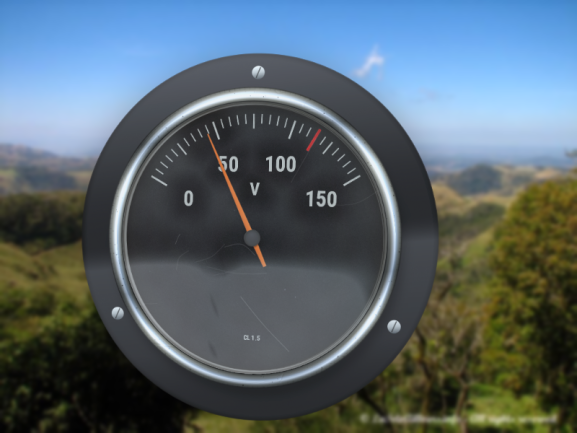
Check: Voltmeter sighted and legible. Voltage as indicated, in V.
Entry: 45 V
